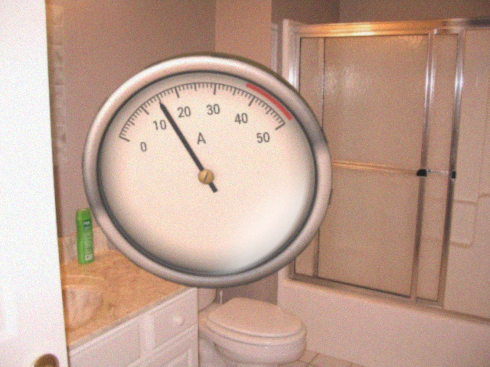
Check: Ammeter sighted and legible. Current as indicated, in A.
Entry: 15 A
